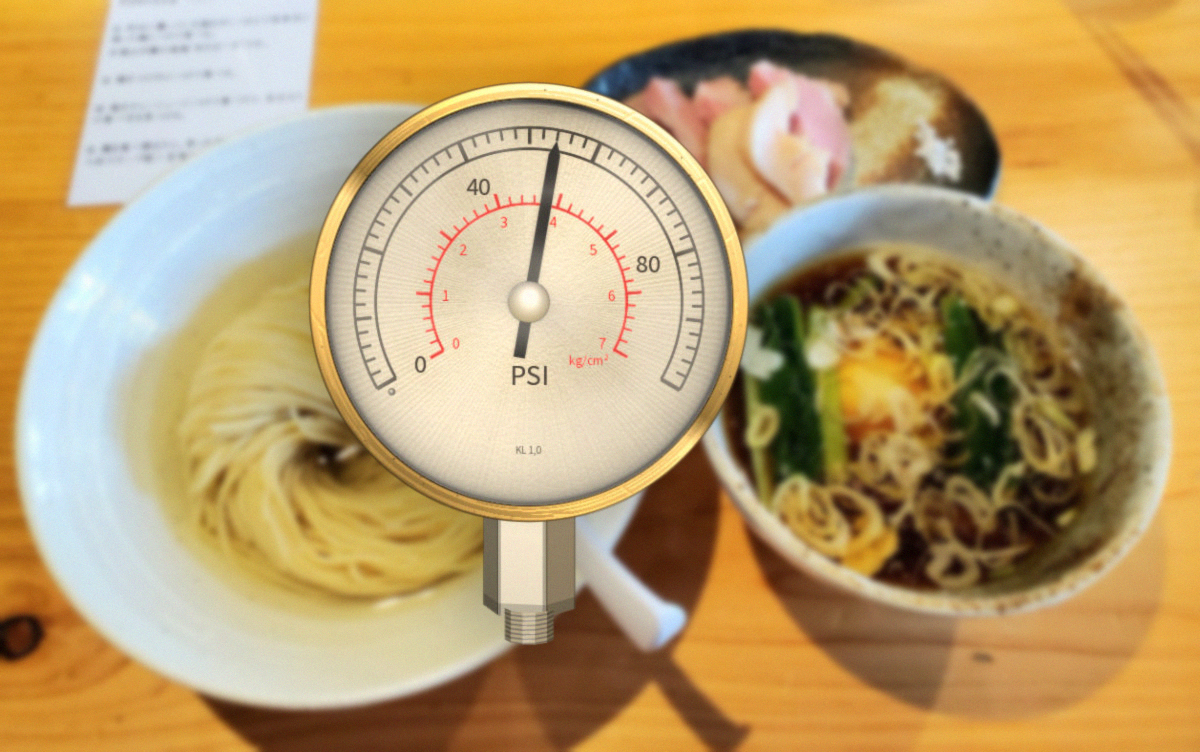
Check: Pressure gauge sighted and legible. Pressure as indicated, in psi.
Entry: 54 psi
